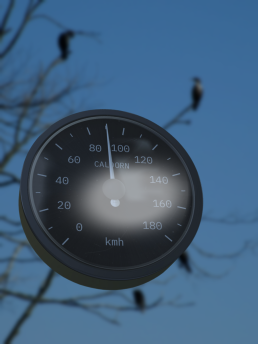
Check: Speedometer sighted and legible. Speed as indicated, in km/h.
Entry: 90 km/h
